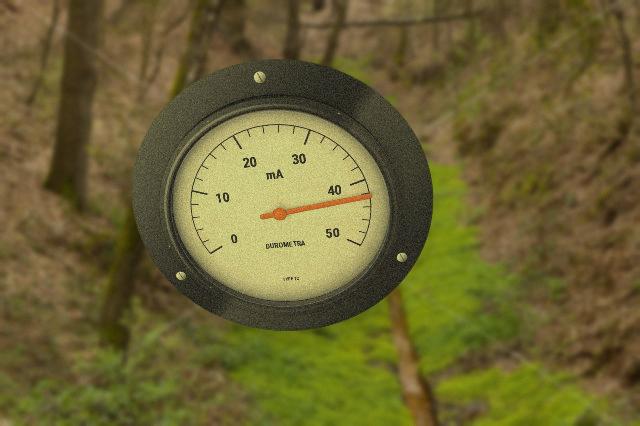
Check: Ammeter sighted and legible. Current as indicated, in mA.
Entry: 42 mA
